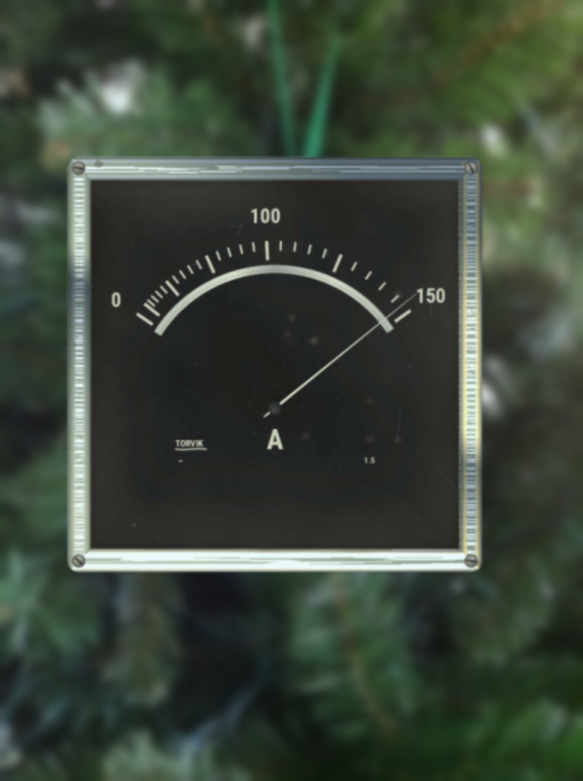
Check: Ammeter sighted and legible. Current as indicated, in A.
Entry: 147.5 A
